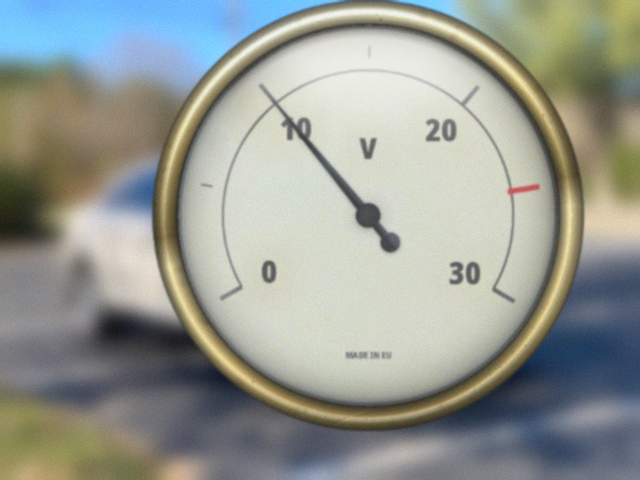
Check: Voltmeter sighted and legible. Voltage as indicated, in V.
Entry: 10 V
